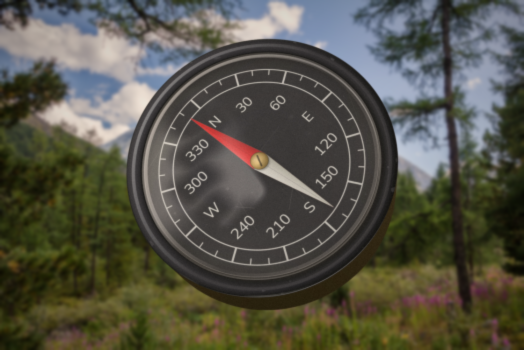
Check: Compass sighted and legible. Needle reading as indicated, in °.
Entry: 350 °
